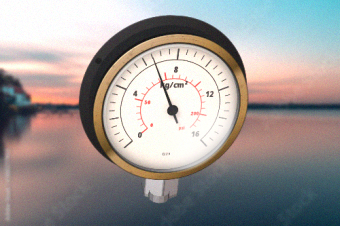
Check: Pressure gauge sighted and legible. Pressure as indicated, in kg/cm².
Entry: 6.5 kg/cm²
